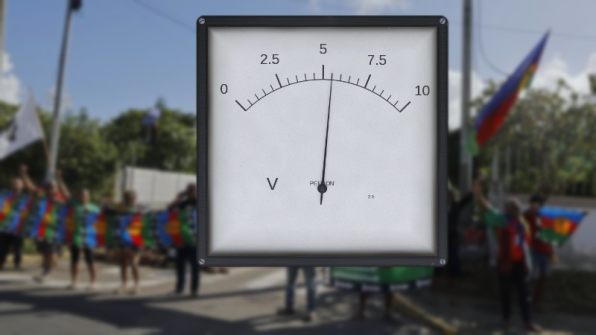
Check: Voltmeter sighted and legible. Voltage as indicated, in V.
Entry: 5.5 V
